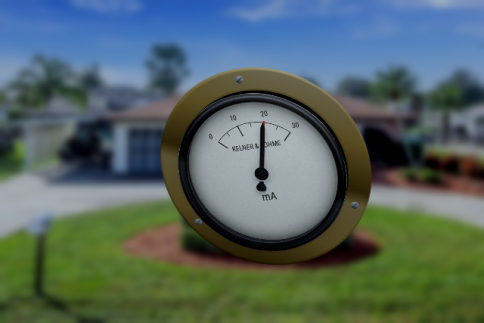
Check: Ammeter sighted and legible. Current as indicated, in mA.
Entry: 20 mA
